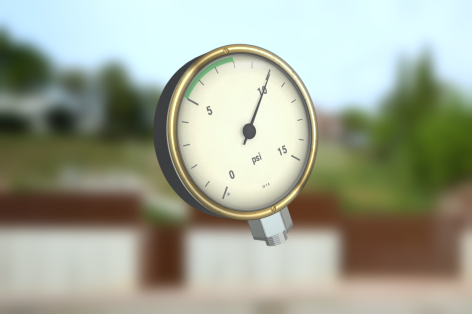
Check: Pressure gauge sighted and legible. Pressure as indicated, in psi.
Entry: 10 psi
